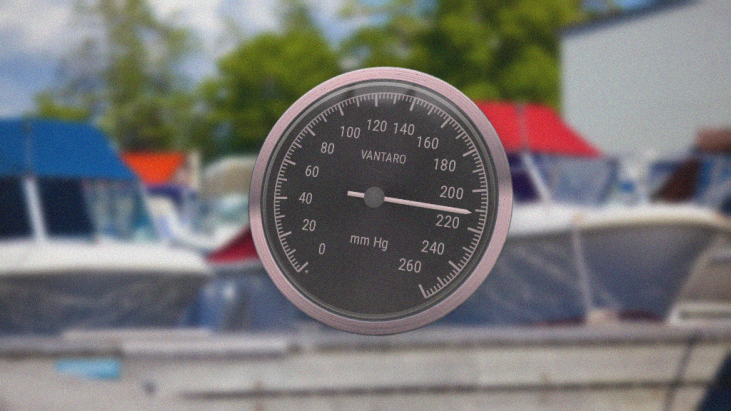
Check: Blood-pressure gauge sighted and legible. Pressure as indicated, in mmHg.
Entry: 212 mmHg
